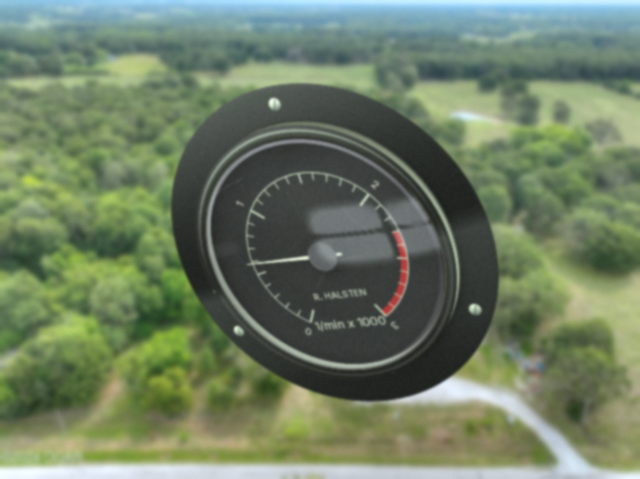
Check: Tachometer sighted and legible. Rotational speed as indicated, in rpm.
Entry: 600 rpm
